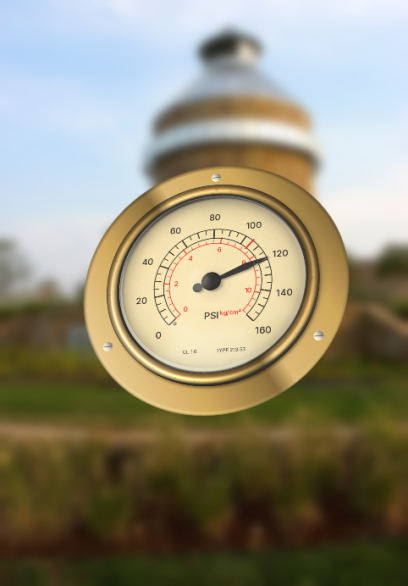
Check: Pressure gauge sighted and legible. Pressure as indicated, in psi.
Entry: 120 psi
